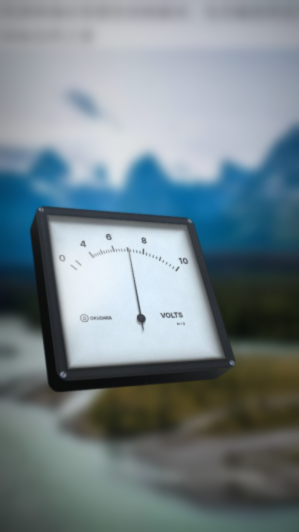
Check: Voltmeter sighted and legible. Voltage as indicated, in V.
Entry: 7 V
